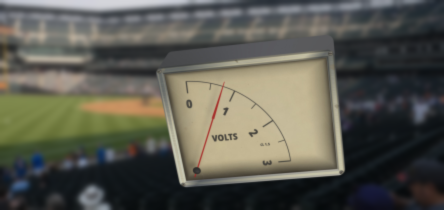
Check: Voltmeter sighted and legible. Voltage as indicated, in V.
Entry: 0.75 V
